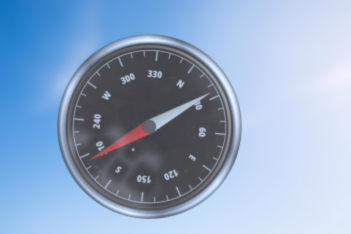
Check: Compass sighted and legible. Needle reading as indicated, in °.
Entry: 205 °
